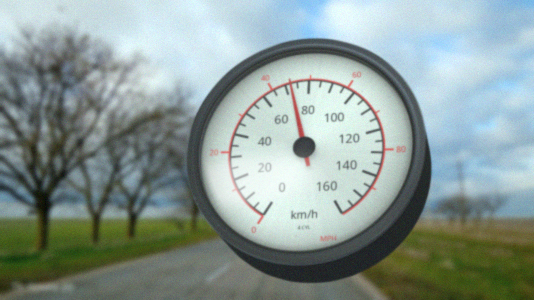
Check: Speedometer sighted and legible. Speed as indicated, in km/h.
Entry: 72.5 km/h
